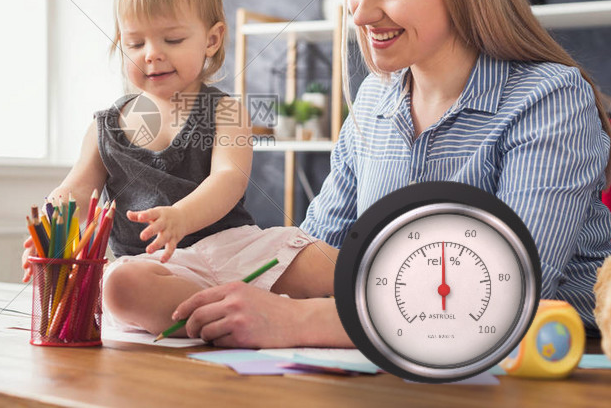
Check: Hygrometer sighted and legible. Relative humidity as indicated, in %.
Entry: 50 %
